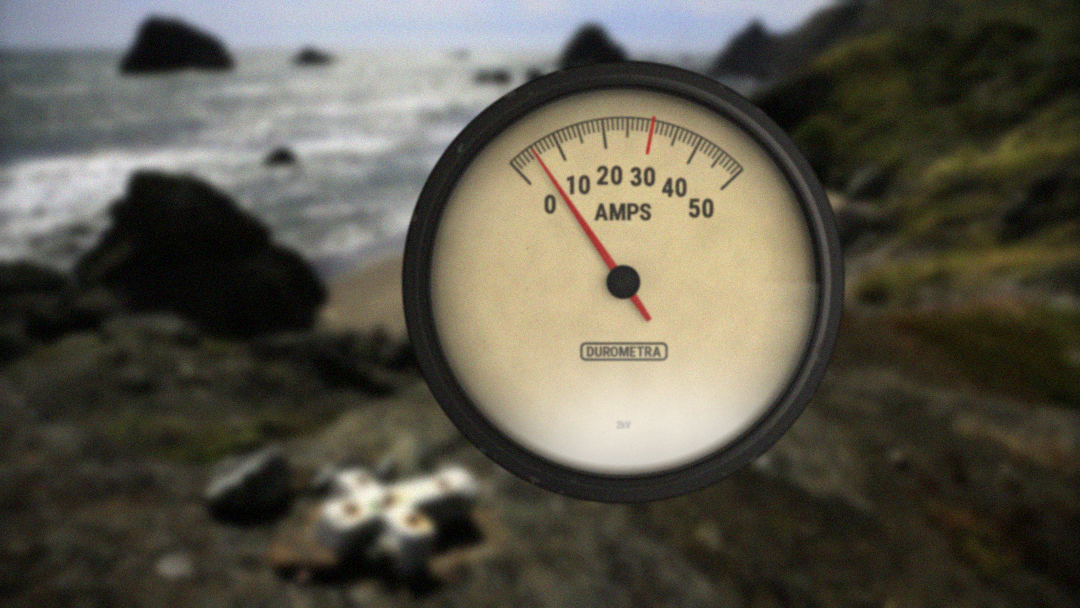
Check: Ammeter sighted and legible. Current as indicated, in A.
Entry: 5 A
